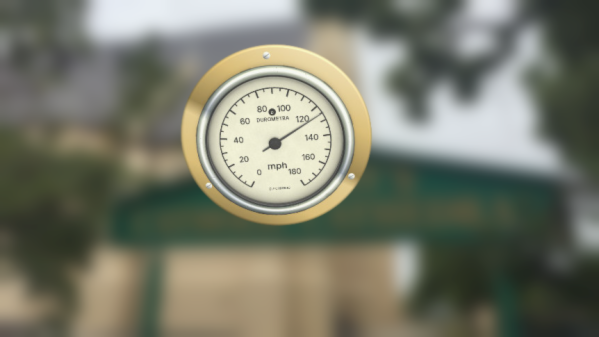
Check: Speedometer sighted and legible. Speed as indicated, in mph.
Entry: 125 mph
